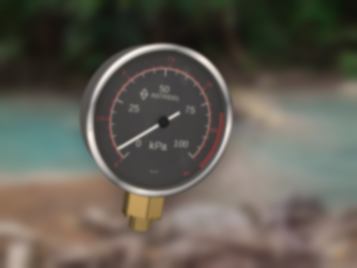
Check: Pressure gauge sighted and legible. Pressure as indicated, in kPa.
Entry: 5 kPa
